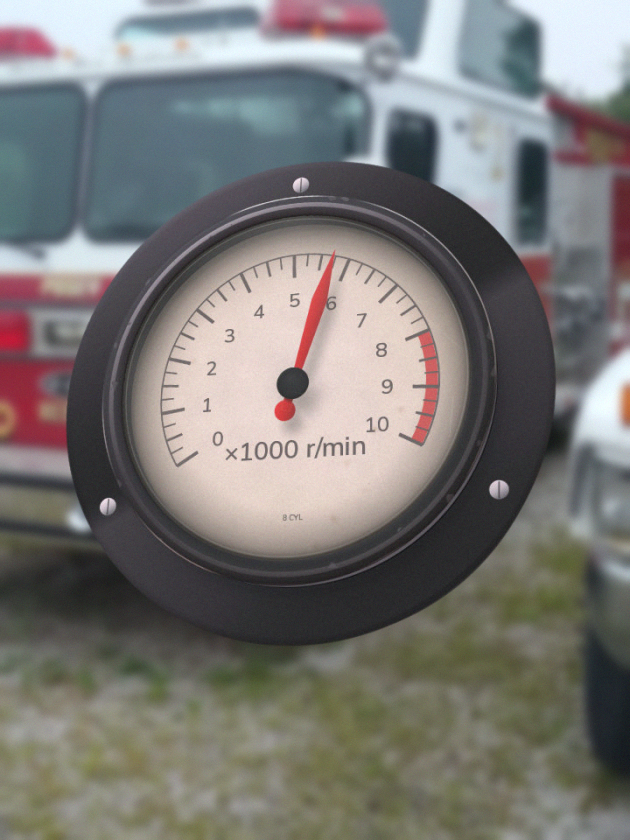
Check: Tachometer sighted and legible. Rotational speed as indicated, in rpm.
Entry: 5750 rpm
